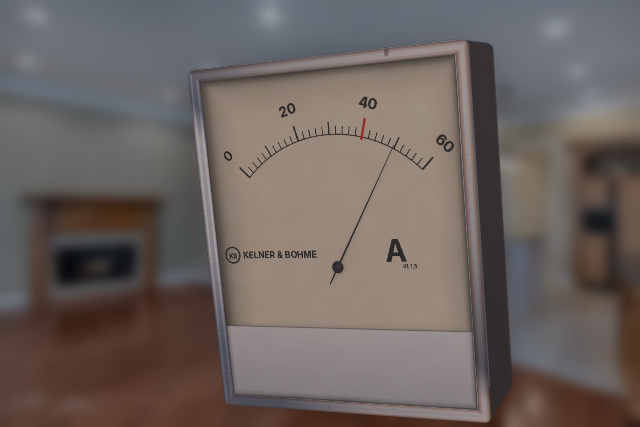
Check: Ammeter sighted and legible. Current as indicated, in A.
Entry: 50 A
